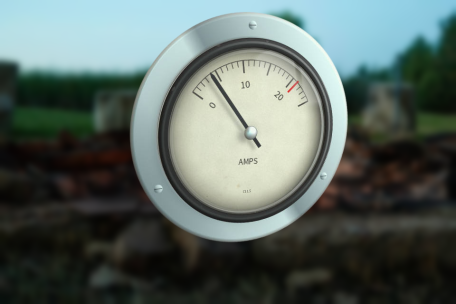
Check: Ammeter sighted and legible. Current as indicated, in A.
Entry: 4 A
